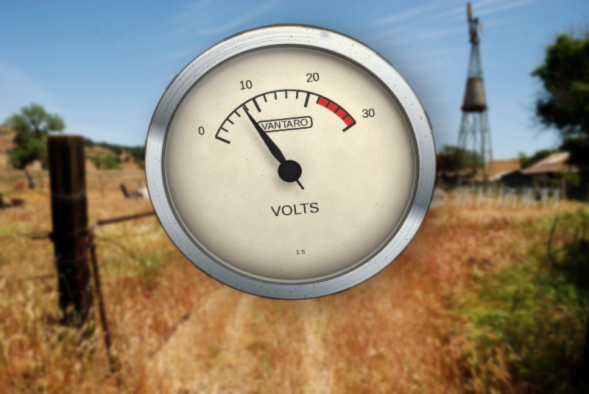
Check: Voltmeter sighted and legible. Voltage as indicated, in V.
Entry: 8 V
